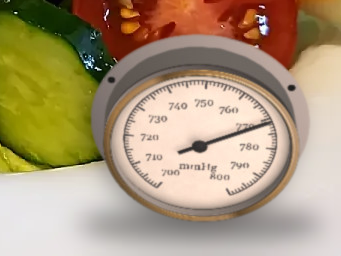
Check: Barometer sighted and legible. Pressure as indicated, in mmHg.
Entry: 770 mmHg
